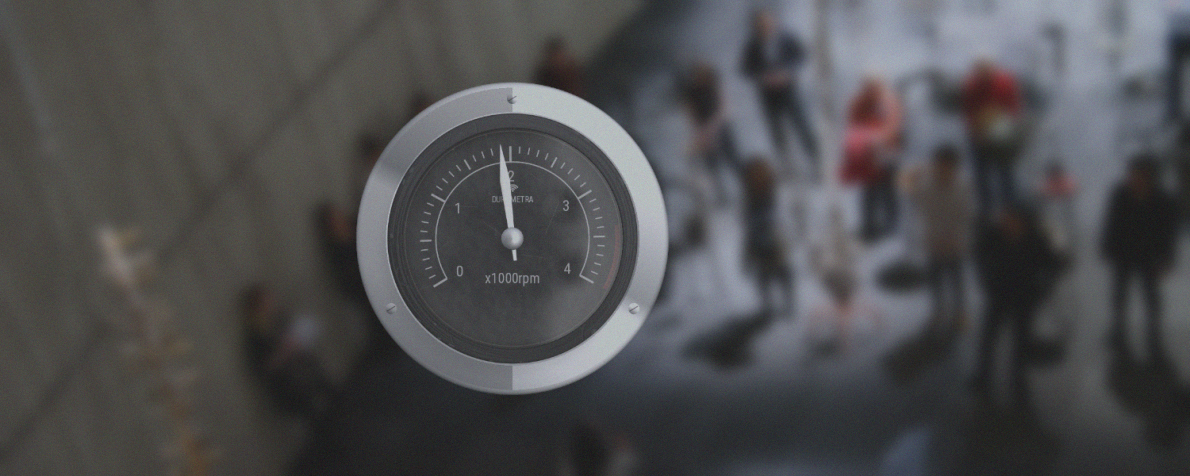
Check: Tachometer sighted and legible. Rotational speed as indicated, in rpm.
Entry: 1900 rpm
